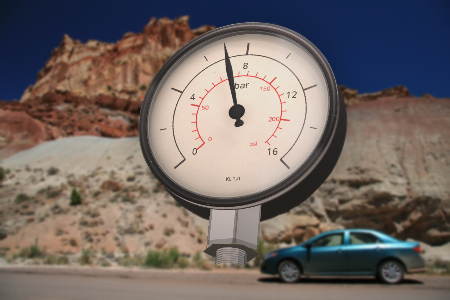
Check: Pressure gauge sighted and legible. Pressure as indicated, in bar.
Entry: 7 bar
